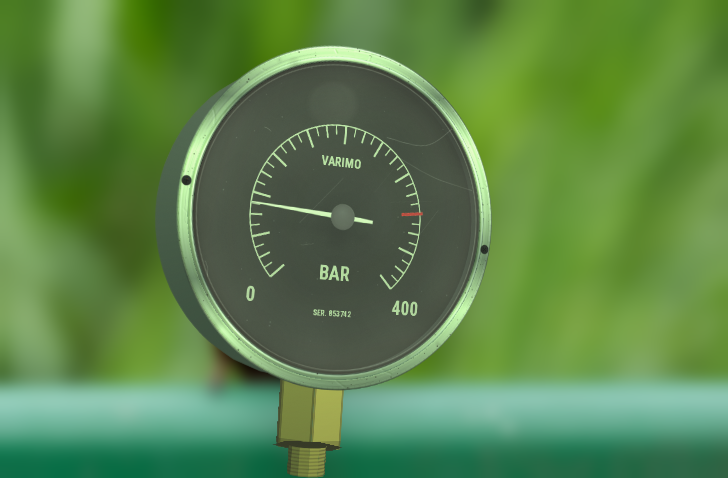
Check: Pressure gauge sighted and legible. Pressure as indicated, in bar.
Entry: 70 bar
